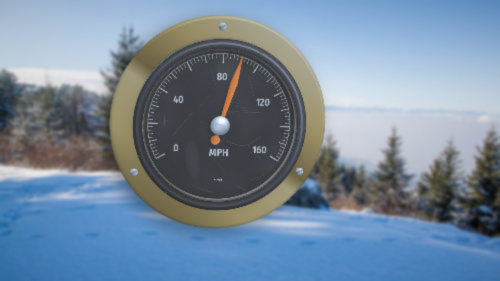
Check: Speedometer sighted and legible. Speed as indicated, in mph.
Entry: 90 mph
